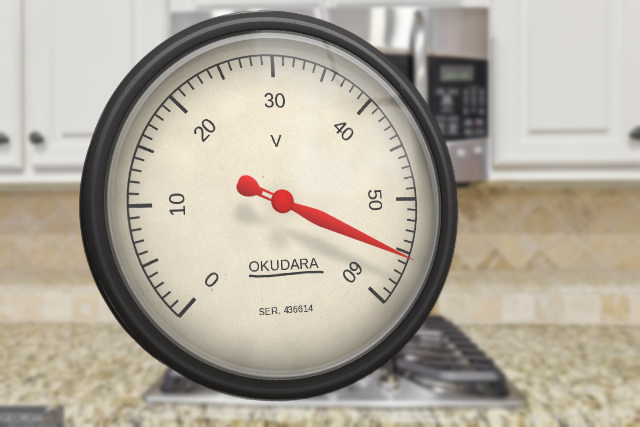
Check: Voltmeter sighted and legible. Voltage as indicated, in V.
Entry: 55.5 V
